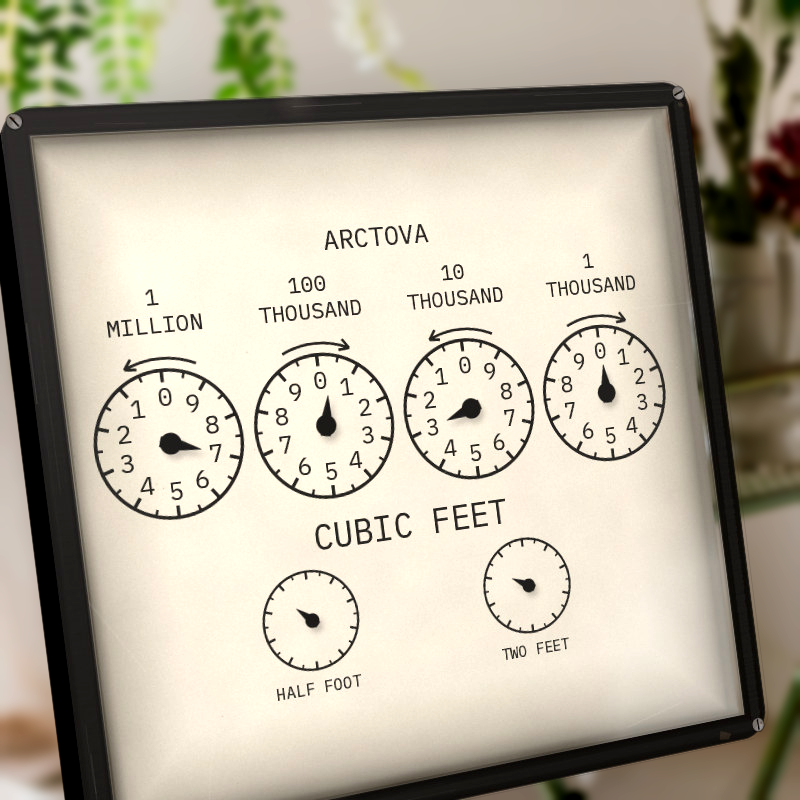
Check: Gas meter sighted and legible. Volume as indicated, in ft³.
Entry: 703000 ft³
